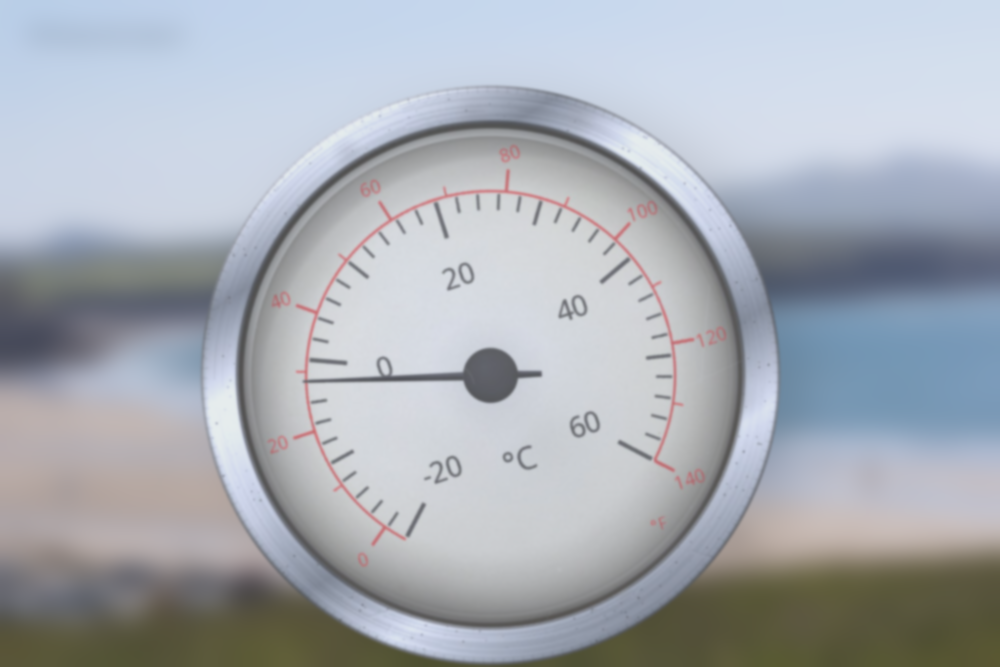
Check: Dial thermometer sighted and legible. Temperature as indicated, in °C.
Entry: -2 °C
